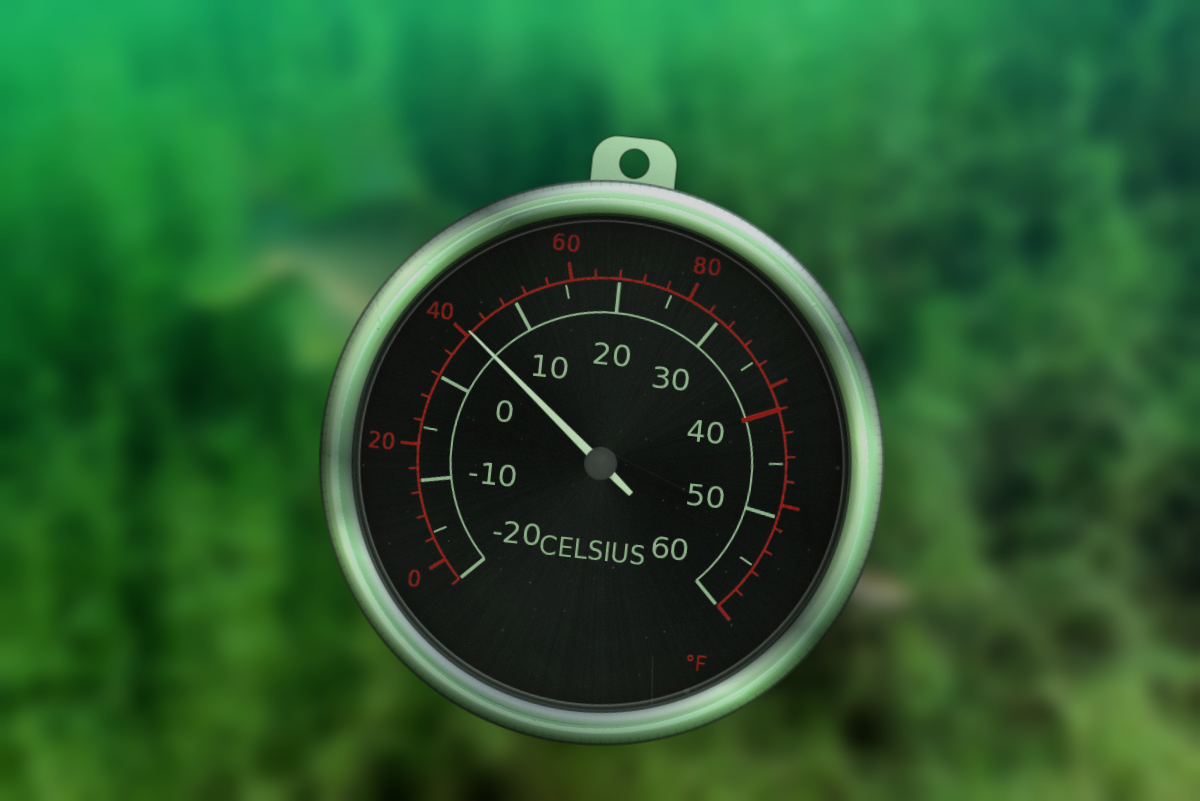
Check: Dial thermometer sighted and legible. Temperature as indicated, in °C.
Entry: 5 °C
